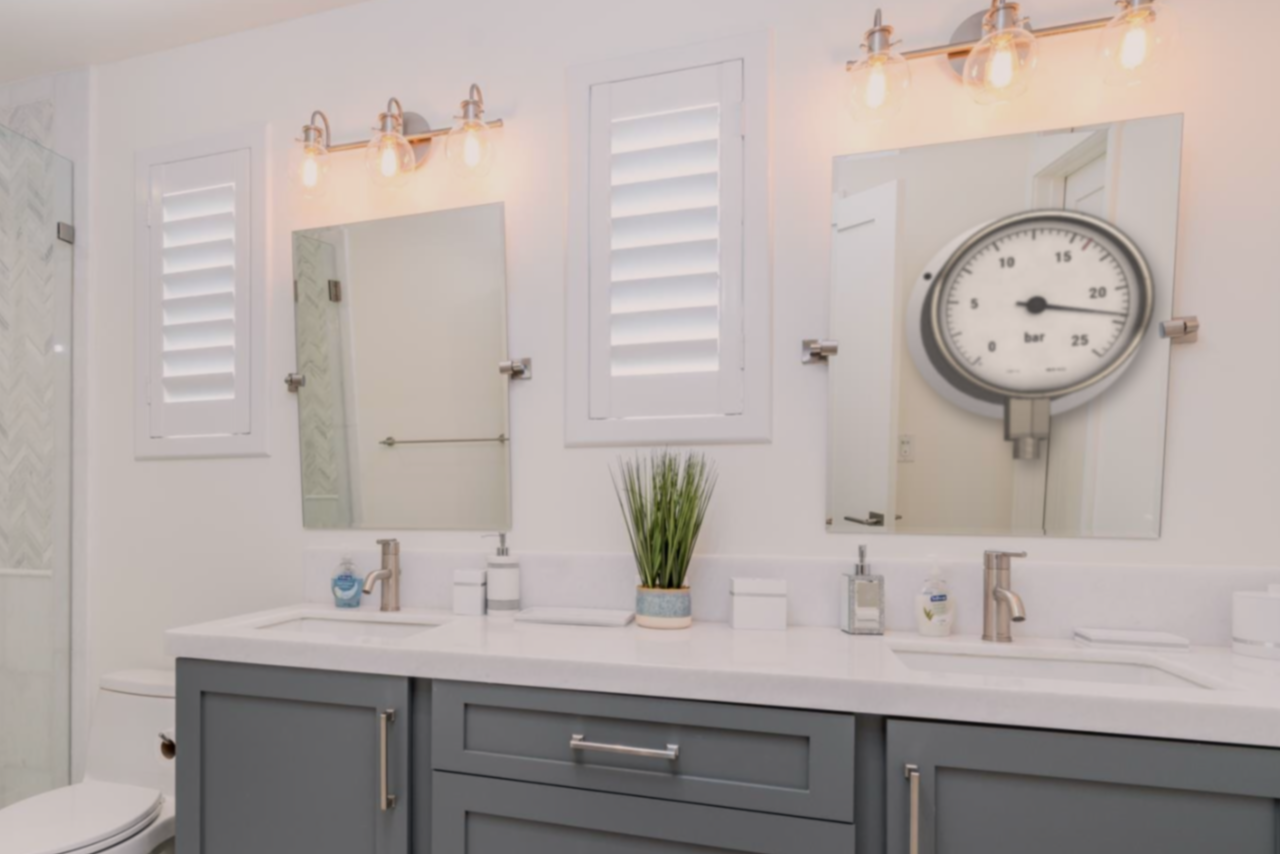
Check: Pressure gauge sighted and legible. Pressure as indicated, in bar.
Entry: 22 bar
